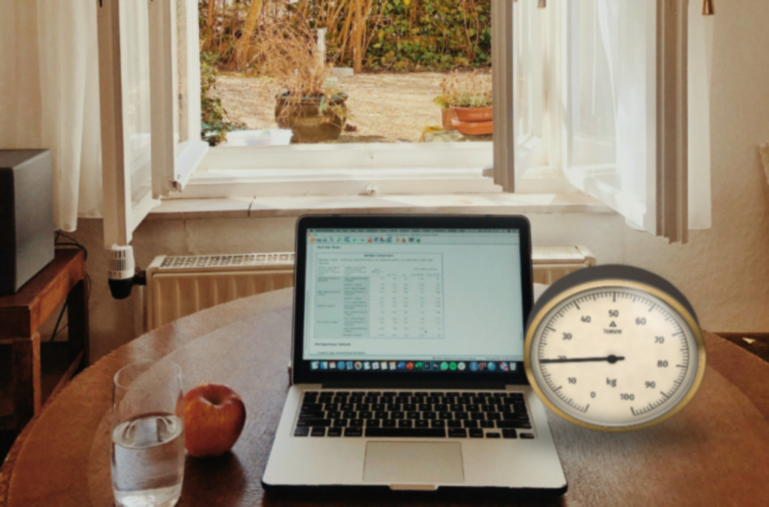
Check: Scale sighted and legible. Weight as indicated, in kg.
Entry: 20 kg
